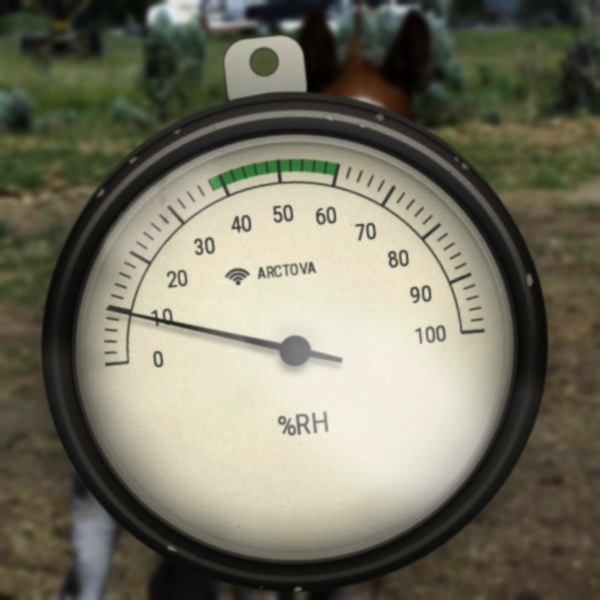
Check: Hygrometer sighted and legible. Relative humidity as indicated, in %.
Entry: 10 %
